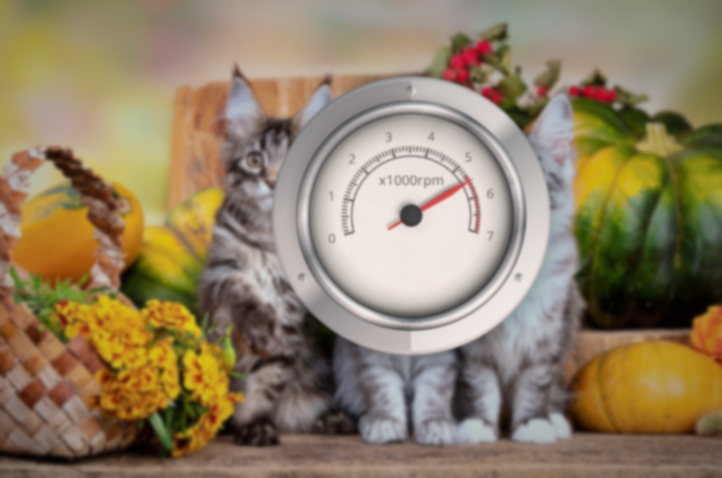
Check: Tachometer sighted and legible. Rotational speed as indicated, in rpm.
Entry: 5500 rpm
